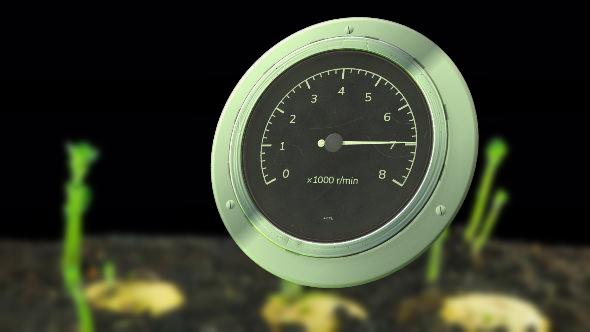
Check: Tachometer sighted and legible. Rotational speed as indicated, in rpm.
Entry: 7000 rpm
